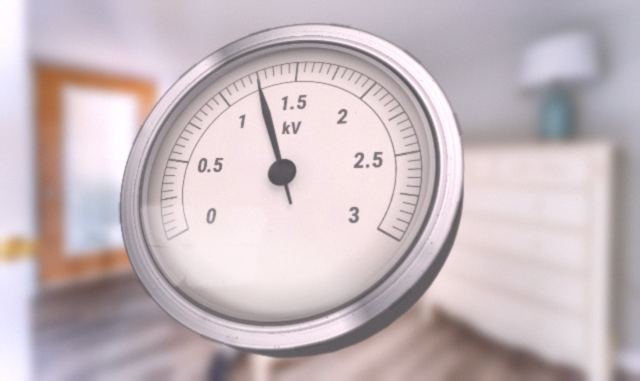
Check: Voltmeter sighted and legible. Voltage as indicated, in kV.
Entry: 1.25 kV
